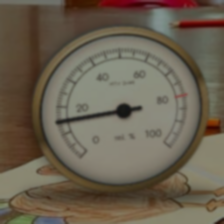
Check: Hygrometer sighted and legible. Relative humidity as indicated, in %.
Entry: 15 %
